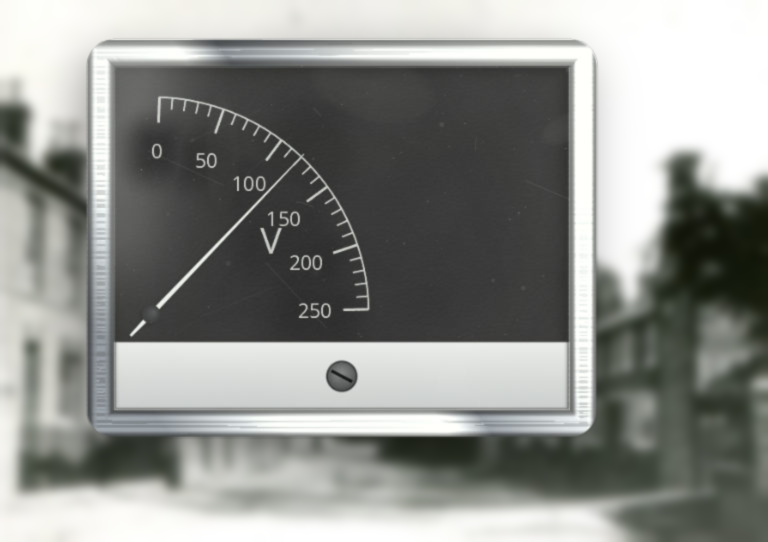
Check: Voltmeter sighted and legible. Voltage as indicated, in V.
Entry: 120 V
